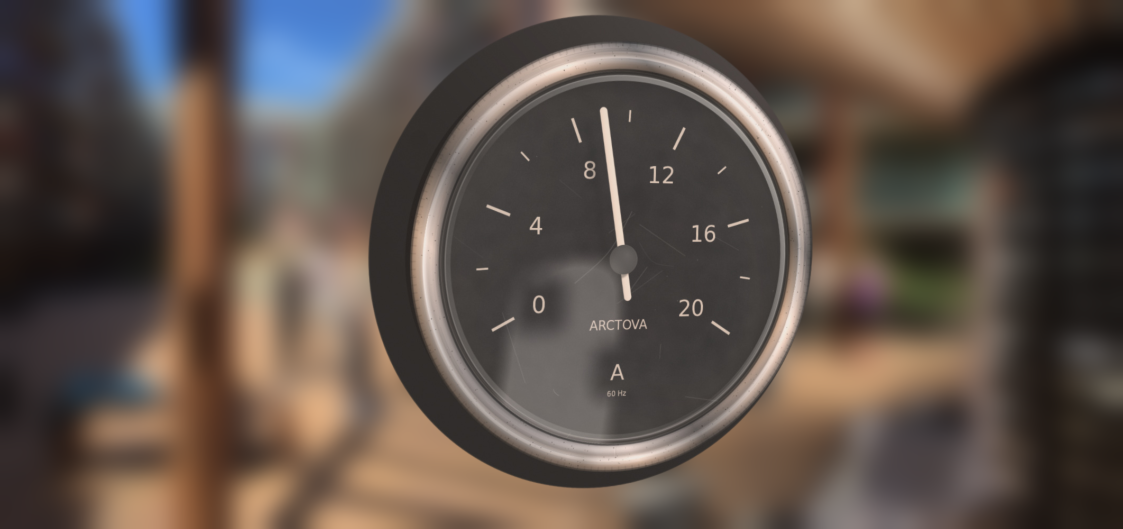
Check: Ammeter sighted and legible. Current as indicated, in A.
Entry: 9 A
